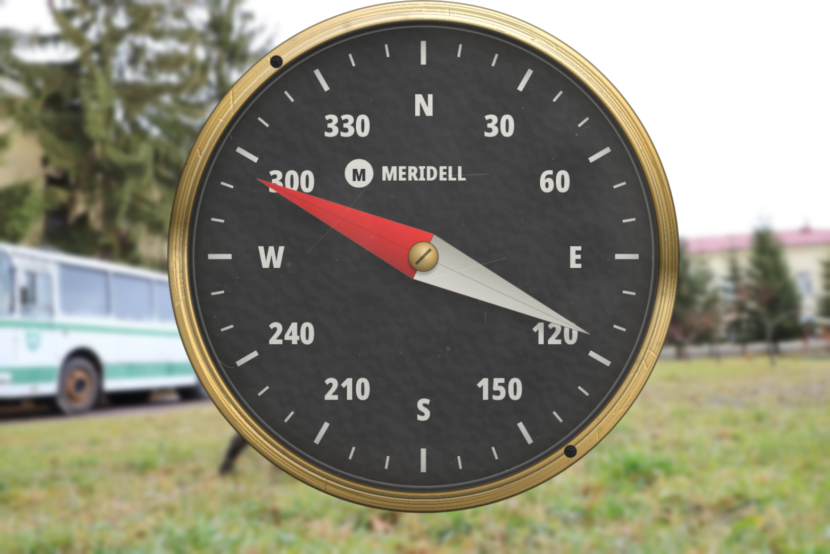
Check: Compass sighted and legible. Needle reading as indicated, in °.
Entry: 295 °
